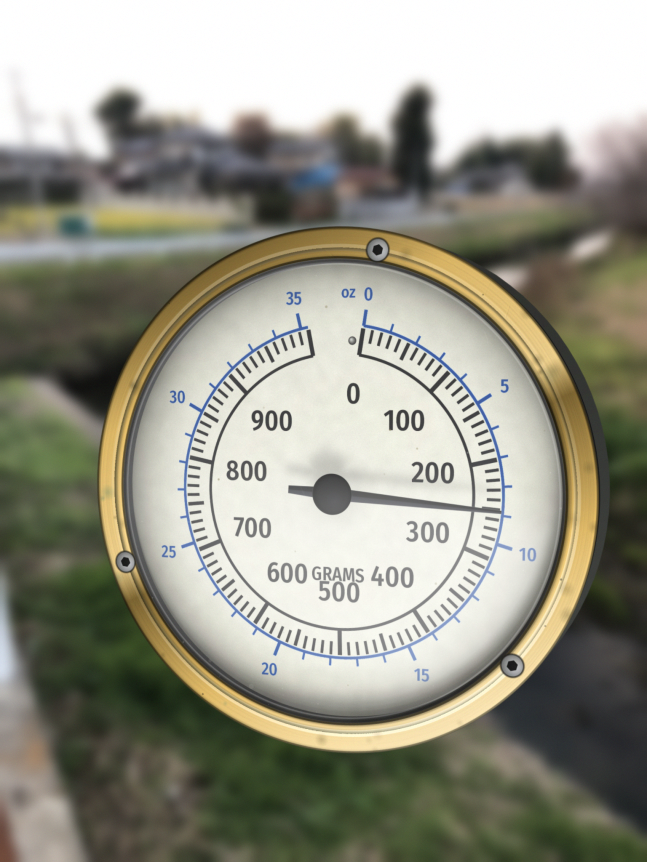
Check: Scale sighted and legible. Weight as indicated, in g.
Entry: 250 g
